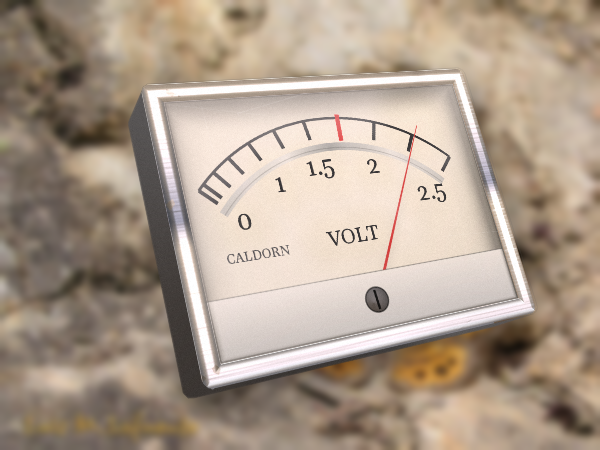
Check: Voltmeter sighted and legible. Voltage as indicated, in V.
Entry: 2.25 V
